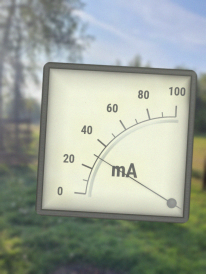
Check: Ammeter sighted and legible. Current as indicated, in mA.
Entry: 30 mA
